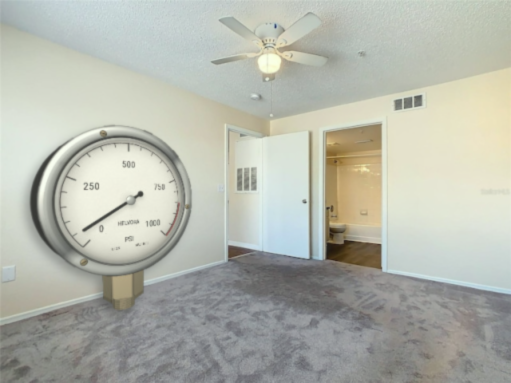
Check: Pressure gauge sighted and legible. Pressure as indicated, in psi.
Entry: 50 psi
